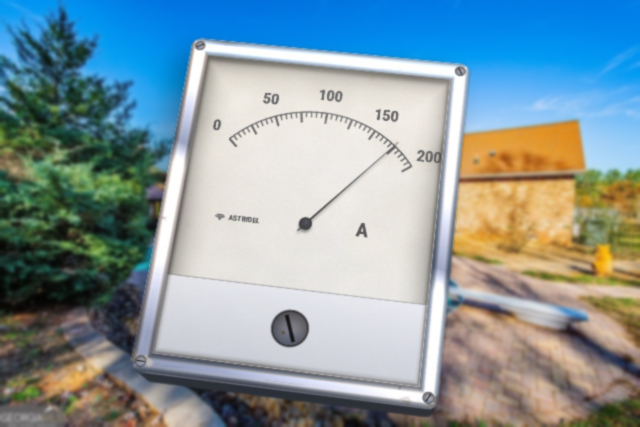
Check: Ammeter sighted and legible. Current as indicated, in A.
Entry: 175 A
